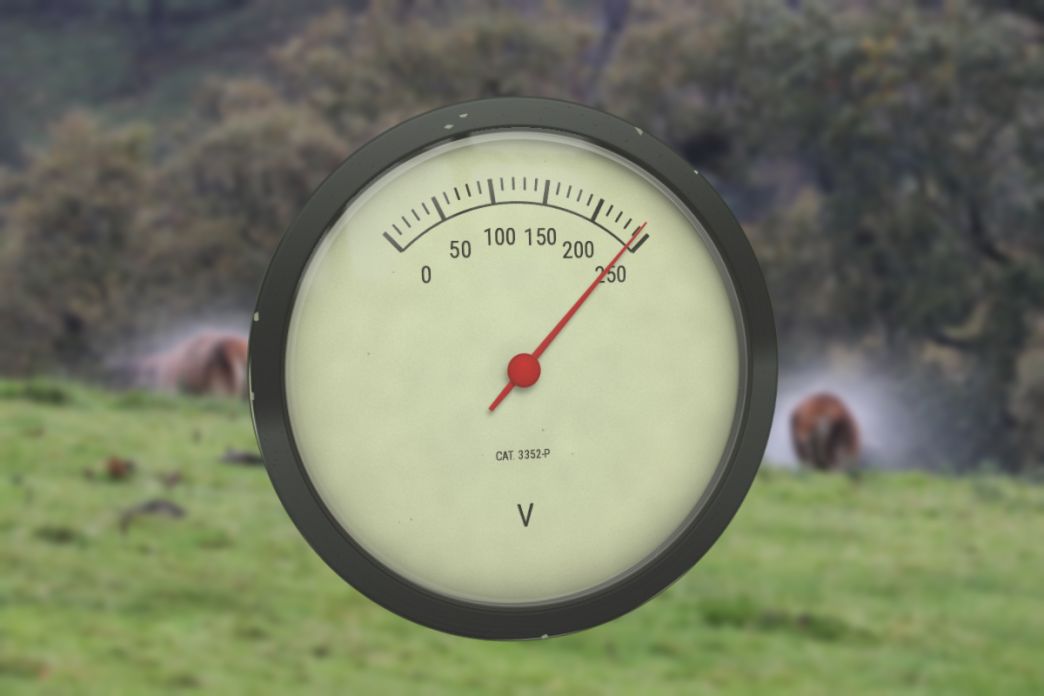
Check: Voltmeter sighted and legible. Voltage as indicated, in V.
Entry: 240 V
